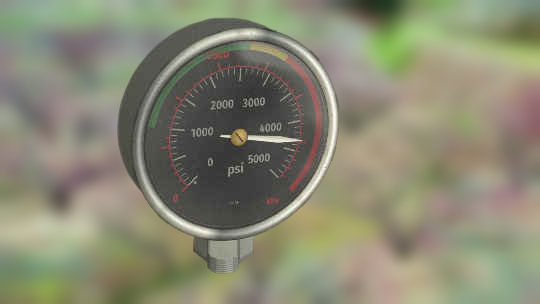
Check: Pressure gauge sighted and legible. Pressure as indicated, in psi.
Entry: 4300 psi
